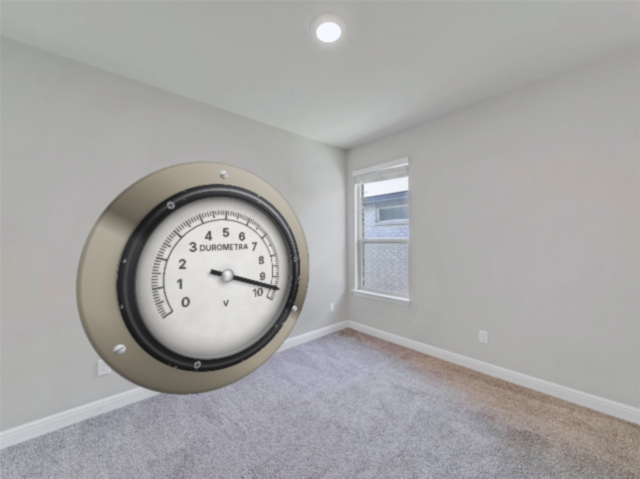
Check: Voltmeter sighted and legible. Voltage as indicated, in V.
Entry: 9.5 V
